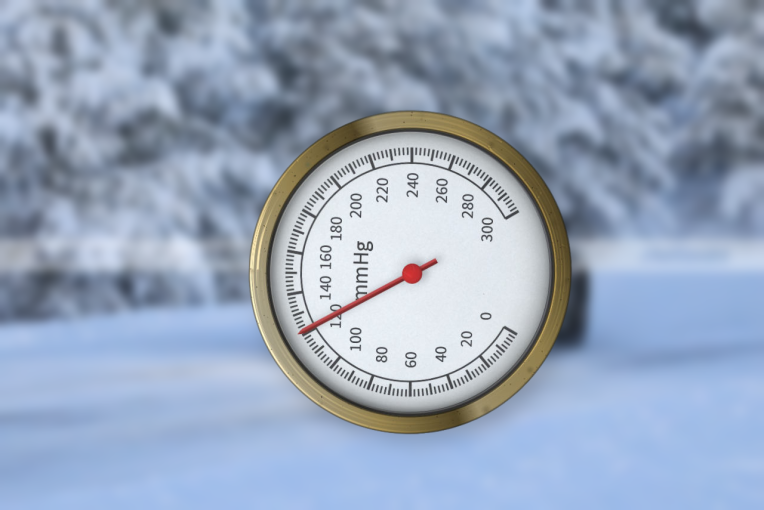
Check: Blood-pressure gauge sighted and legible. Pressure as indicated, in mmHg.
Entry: 122 mmHg
